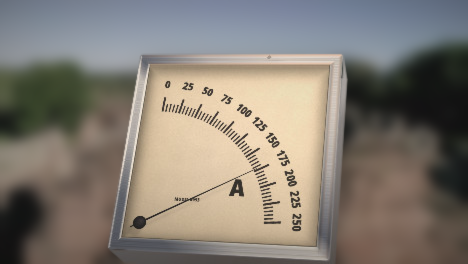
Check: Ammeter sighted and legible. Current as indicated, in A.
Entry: 175 A
